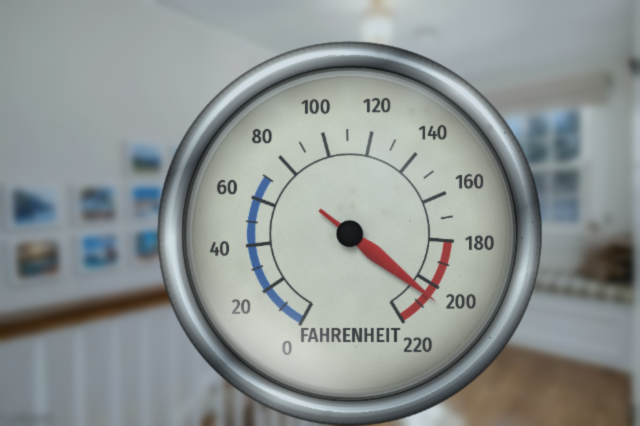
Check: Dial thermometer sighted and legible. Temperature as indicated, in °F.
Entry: 205 °F
